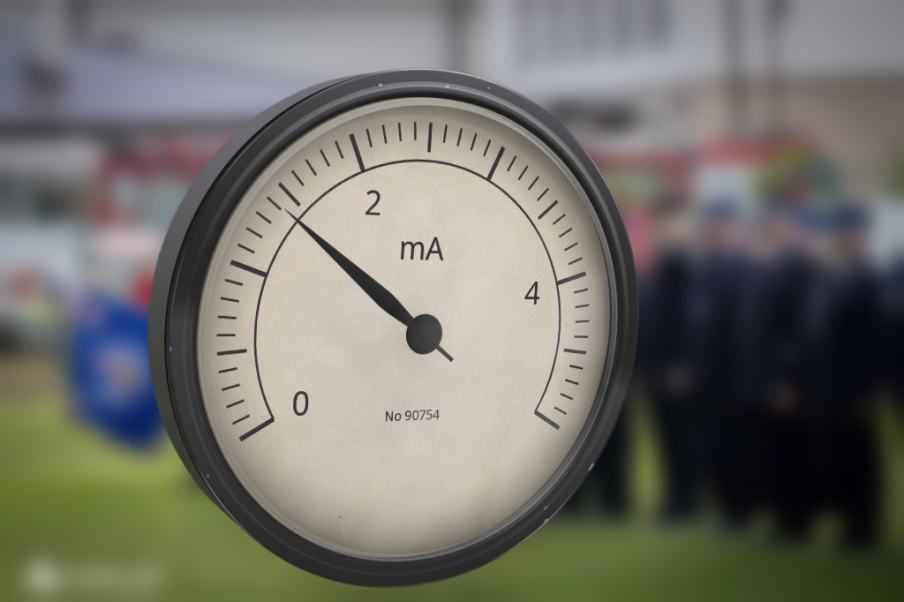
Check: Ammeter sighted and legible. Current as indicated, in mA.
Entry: 1.4 mA
